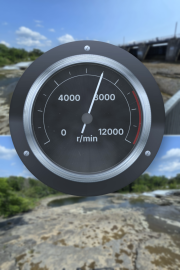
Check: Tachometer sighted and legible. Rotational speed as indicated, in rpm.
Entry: 7000 rpm
